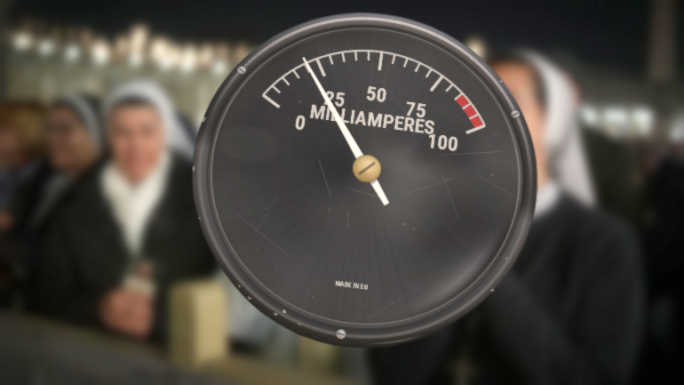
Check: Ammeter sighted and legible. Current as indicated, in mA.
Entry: 20 mA
